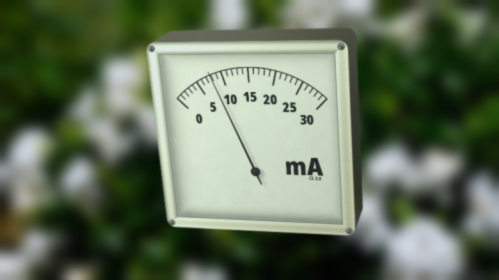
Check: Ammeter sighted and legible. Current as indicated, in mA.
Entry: 8 mA
